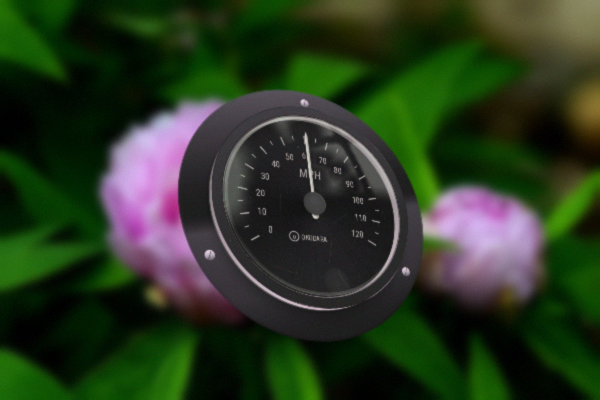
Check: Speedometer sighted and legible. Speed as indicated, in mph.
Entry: 60 mph
